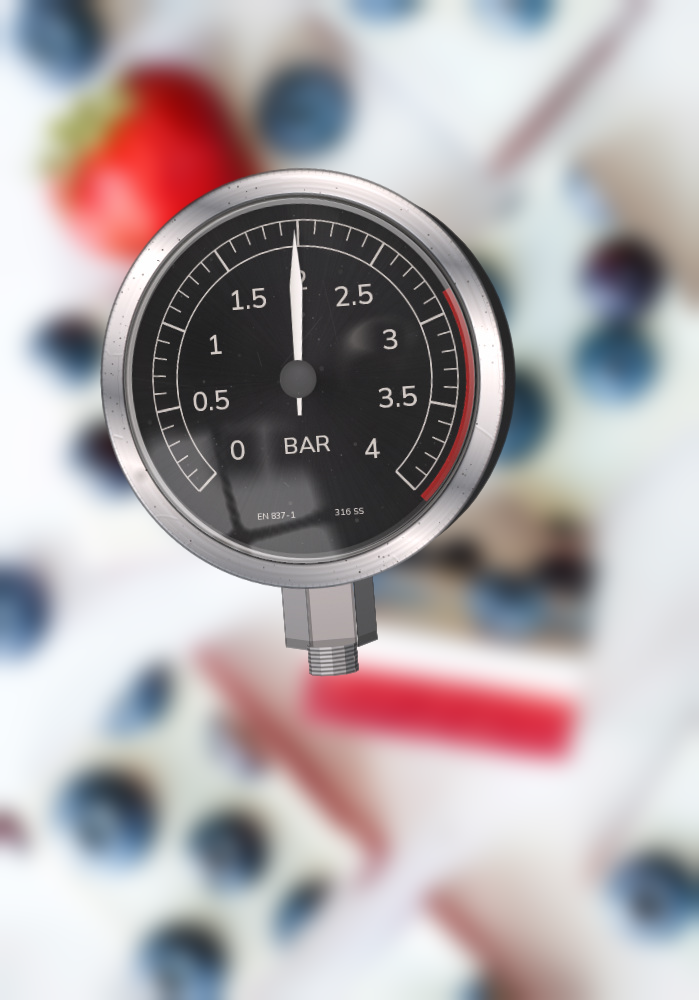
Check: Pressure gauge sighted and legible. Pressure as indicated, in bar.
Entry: 2 bar
